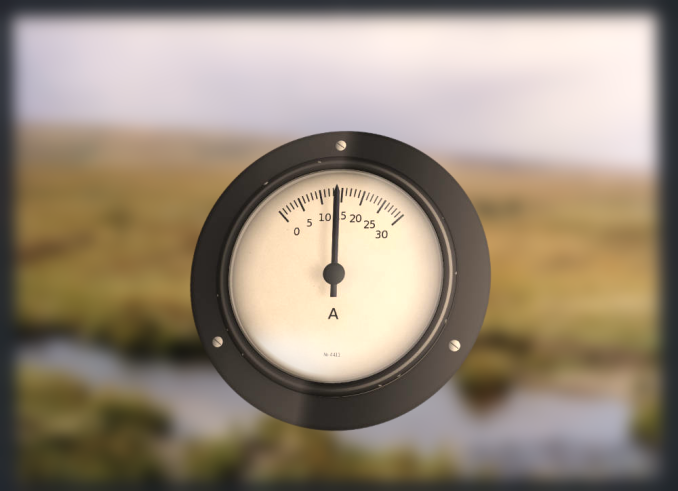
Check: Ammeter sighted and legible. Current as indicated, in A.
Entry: 14 A
